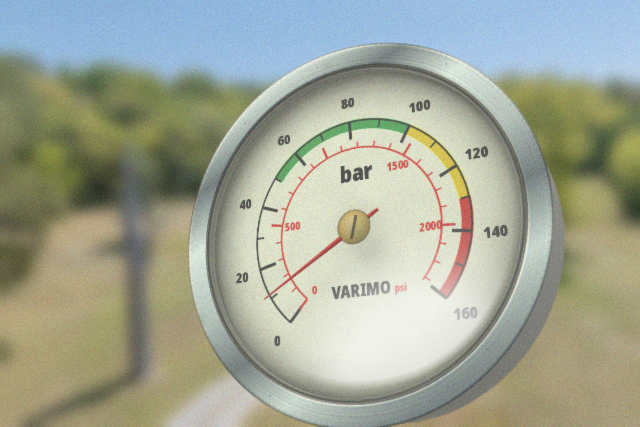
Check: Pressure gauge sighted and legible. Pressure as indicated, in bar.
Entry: 10 bar
